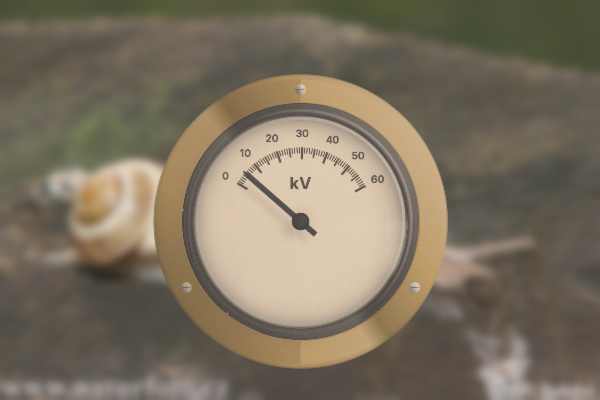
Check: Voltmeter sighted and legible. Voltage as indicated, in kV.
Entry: 5 kV
